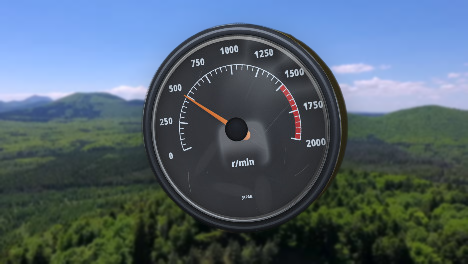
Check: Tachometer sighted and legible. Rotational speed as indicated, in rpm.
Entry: 500 rpm
